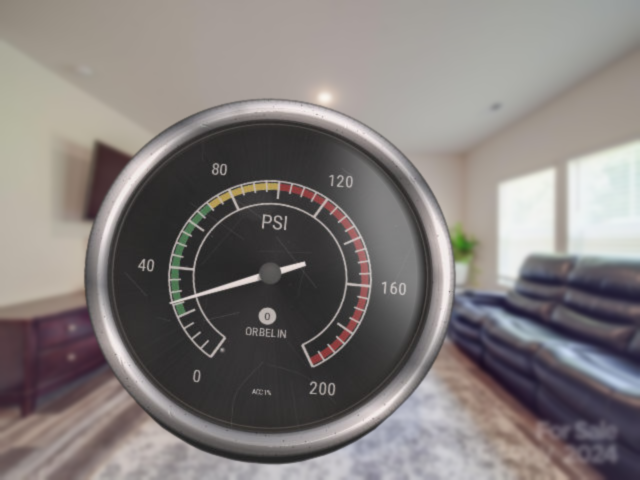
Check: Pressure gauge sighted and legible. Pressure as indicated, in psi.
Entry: 25 psi
